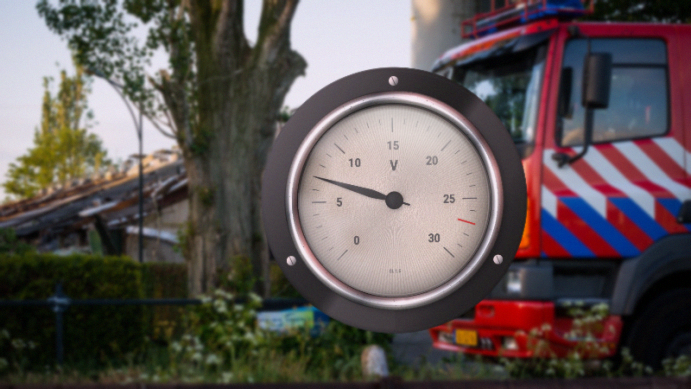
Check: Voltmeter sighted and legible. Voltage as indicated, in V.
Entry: 7 V
